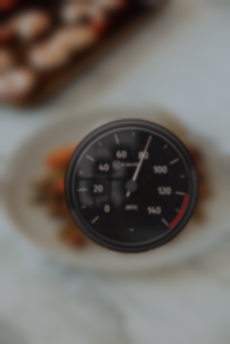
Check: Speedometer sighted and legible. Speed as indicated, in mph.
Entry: 80 mph
